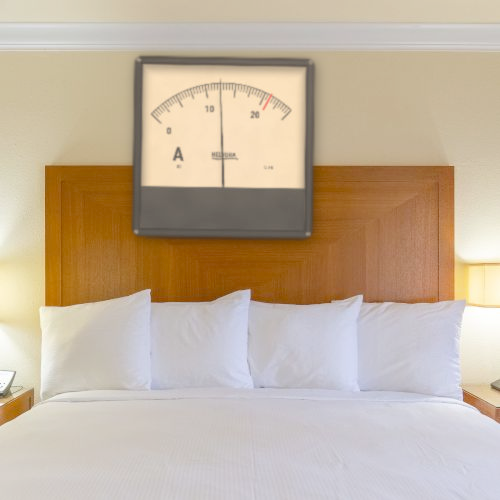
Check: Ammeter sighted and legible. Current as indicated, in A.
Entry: 12.5 A
